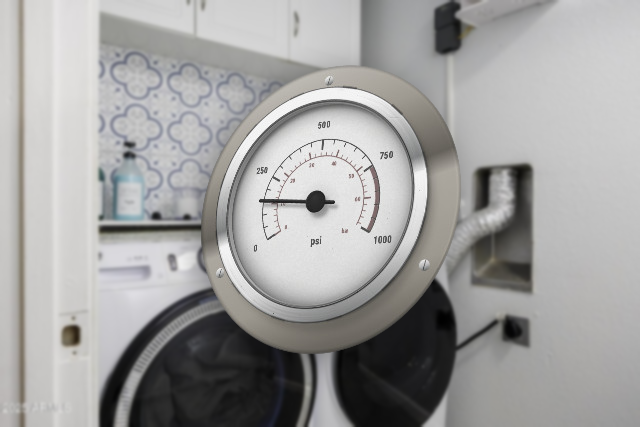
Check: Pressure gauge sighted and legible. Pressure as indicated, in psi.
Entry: 150 psi
